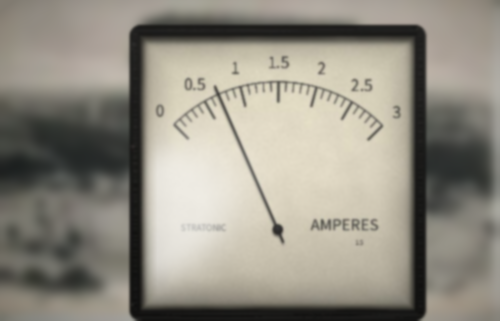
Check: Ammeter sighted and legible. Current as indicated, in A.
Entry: 0.7 A
